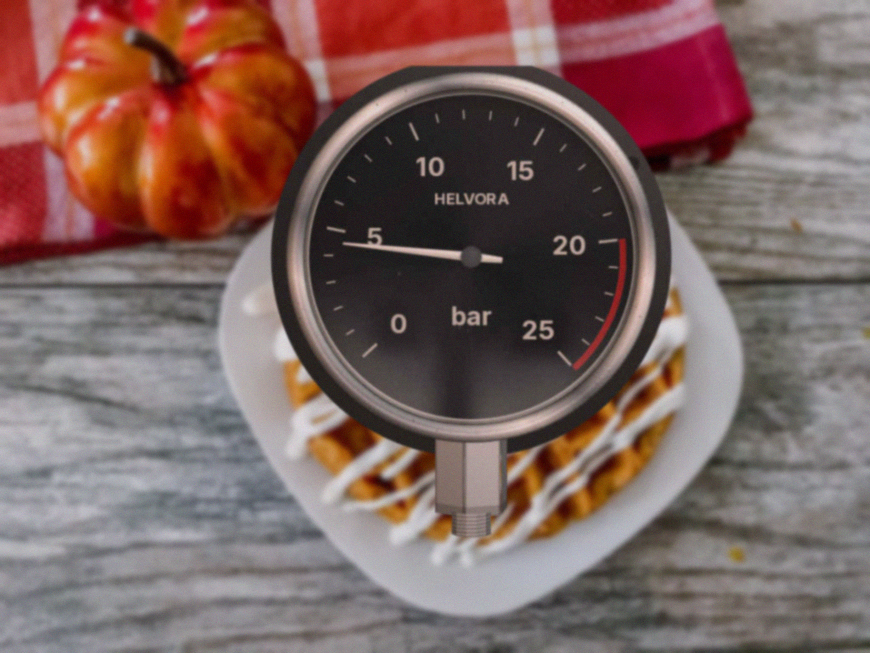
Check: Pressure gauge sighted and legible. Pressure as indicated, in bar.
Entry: 4.5 bar
